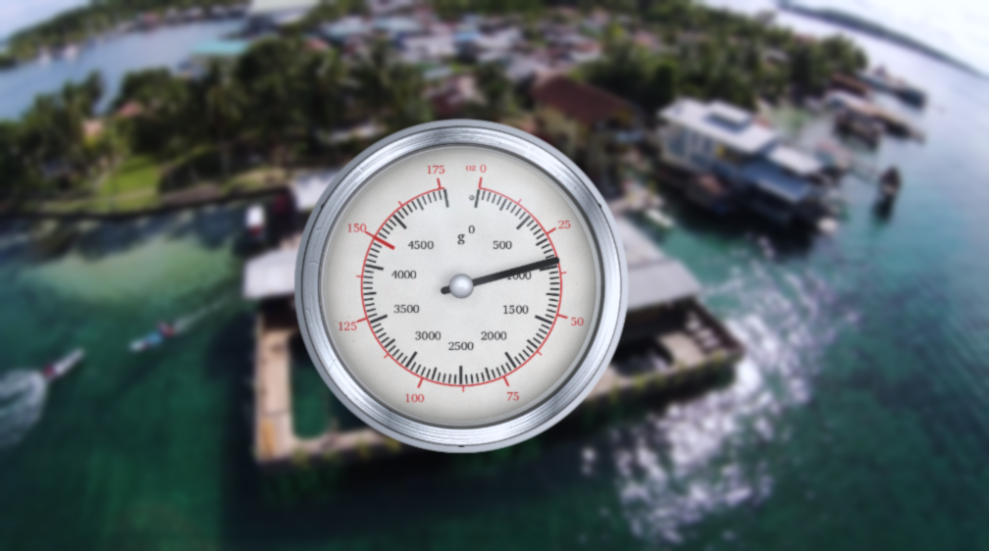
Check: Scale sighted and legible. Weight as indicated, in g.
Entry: 950 g
